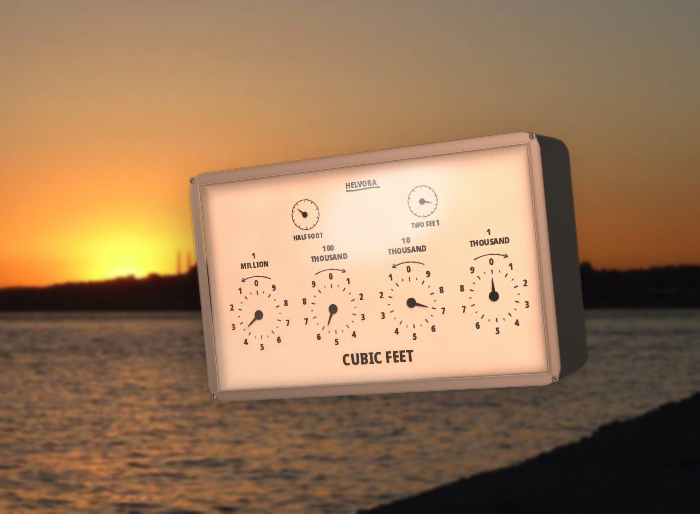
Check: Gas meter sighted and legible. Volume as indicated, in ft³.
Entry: 357000 ft³
